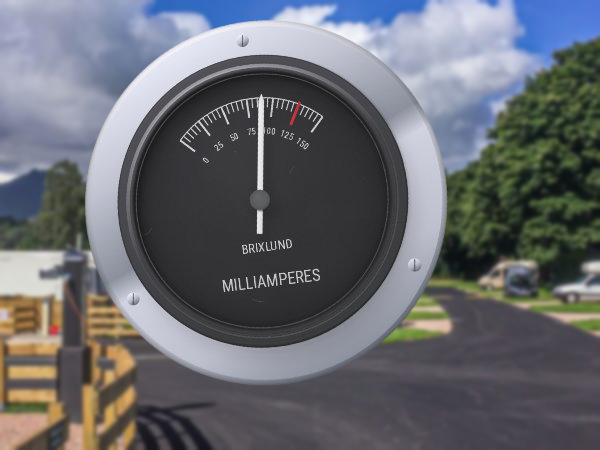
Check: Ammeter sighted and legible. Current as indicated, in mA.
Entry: 90 mA
